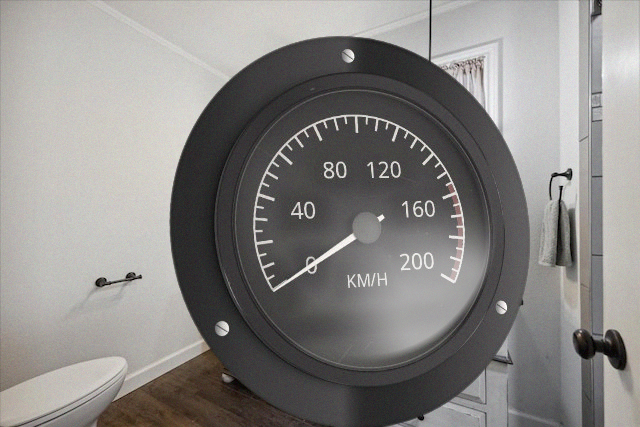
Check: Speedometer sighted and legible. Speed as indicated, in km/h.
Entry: 0 km/h
